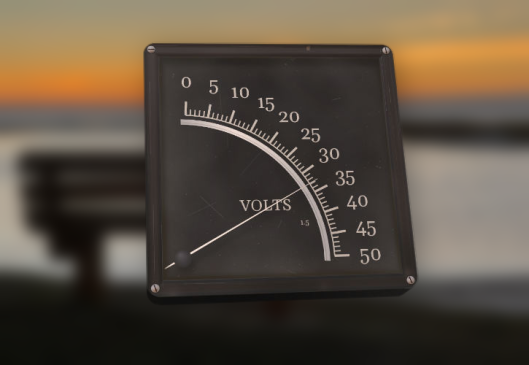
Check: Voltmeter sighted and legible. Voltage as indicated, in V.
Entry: 33 V
